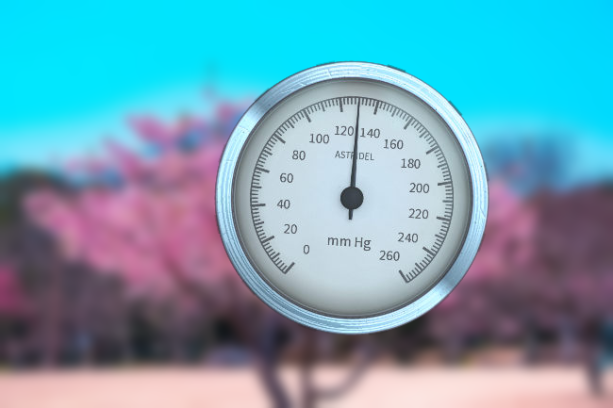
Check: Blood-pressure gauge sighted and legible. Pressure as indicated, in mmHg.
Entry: 130 mmHg
